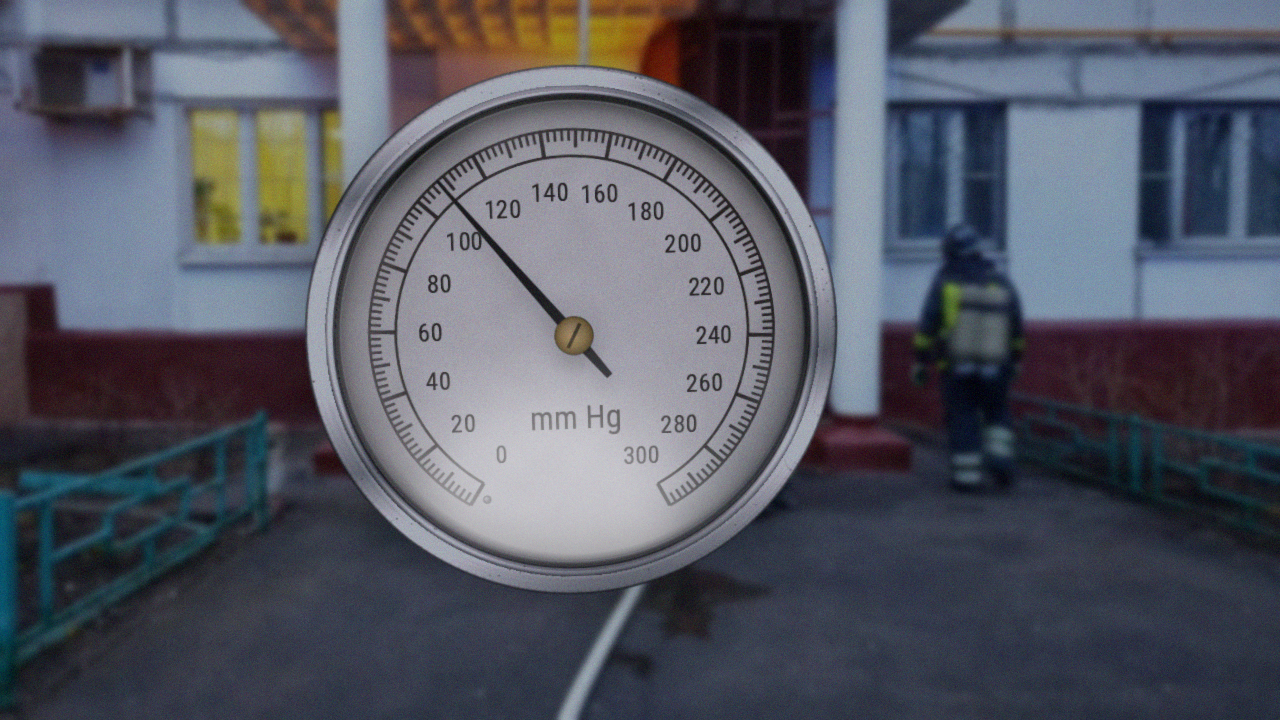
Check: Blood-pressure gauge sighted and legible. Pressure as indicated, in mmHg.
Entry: 108 mmHg
